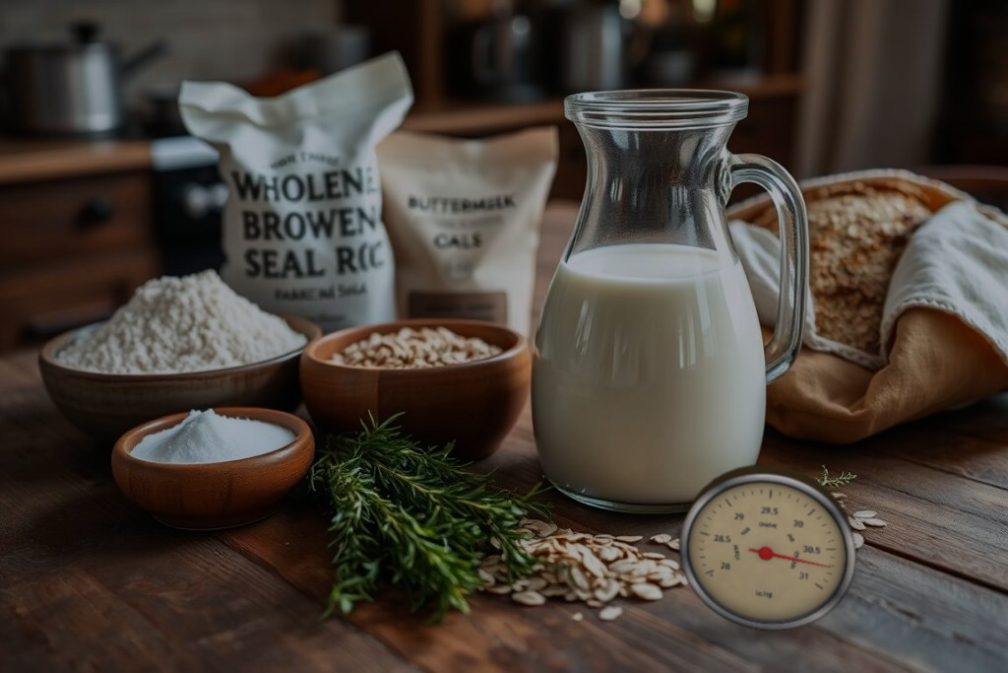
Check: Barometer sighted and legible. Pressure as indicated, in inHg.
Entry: 30.7 inHg
